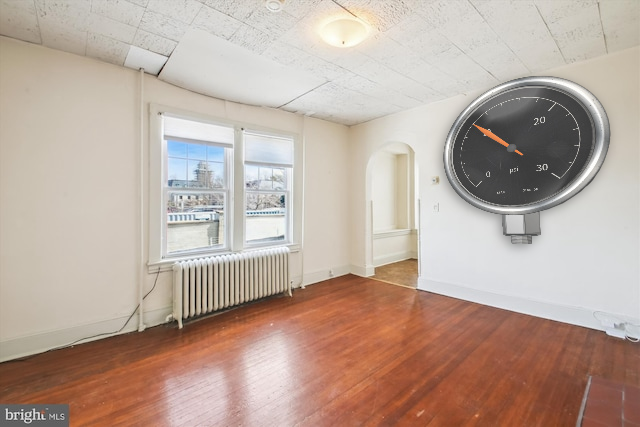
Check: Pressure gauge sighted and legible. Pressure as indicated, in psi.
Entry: 10 psi
